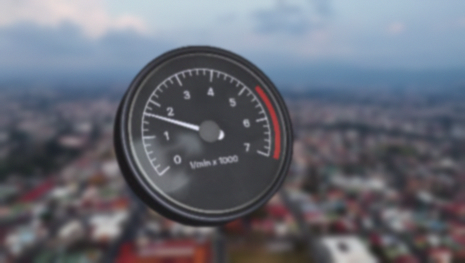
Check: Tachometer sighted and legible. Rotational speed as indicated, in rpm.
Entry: 1600 rpm
